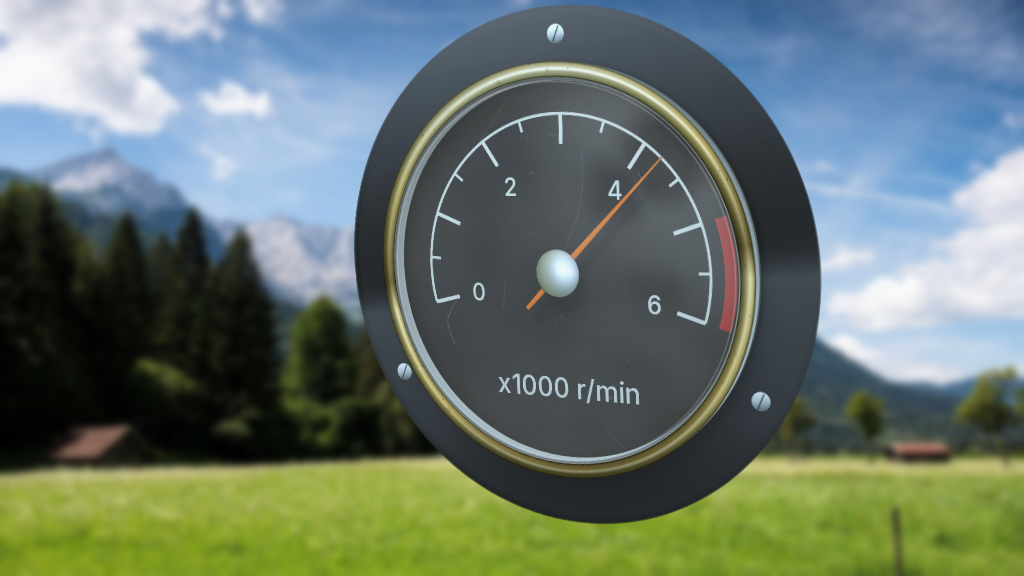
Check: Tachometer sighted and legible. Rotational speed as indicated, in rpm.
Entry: 4250 rpm
